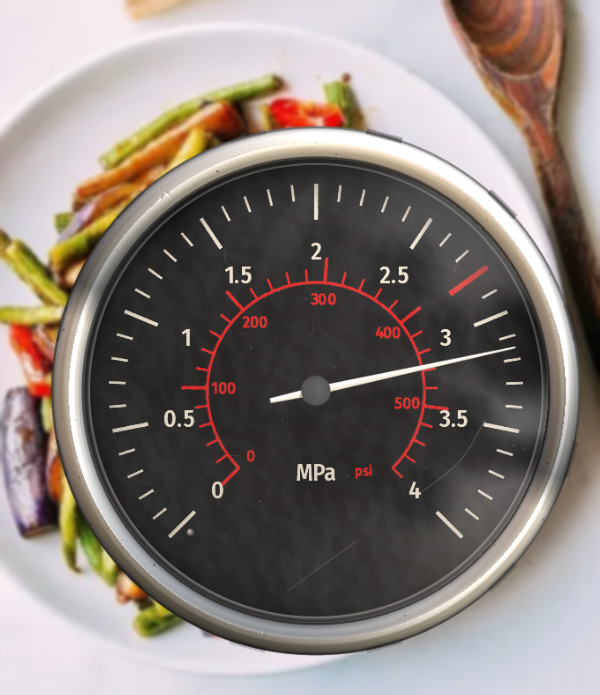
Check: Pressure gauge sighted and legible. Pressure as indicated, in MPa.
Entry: 3.15 MPa
